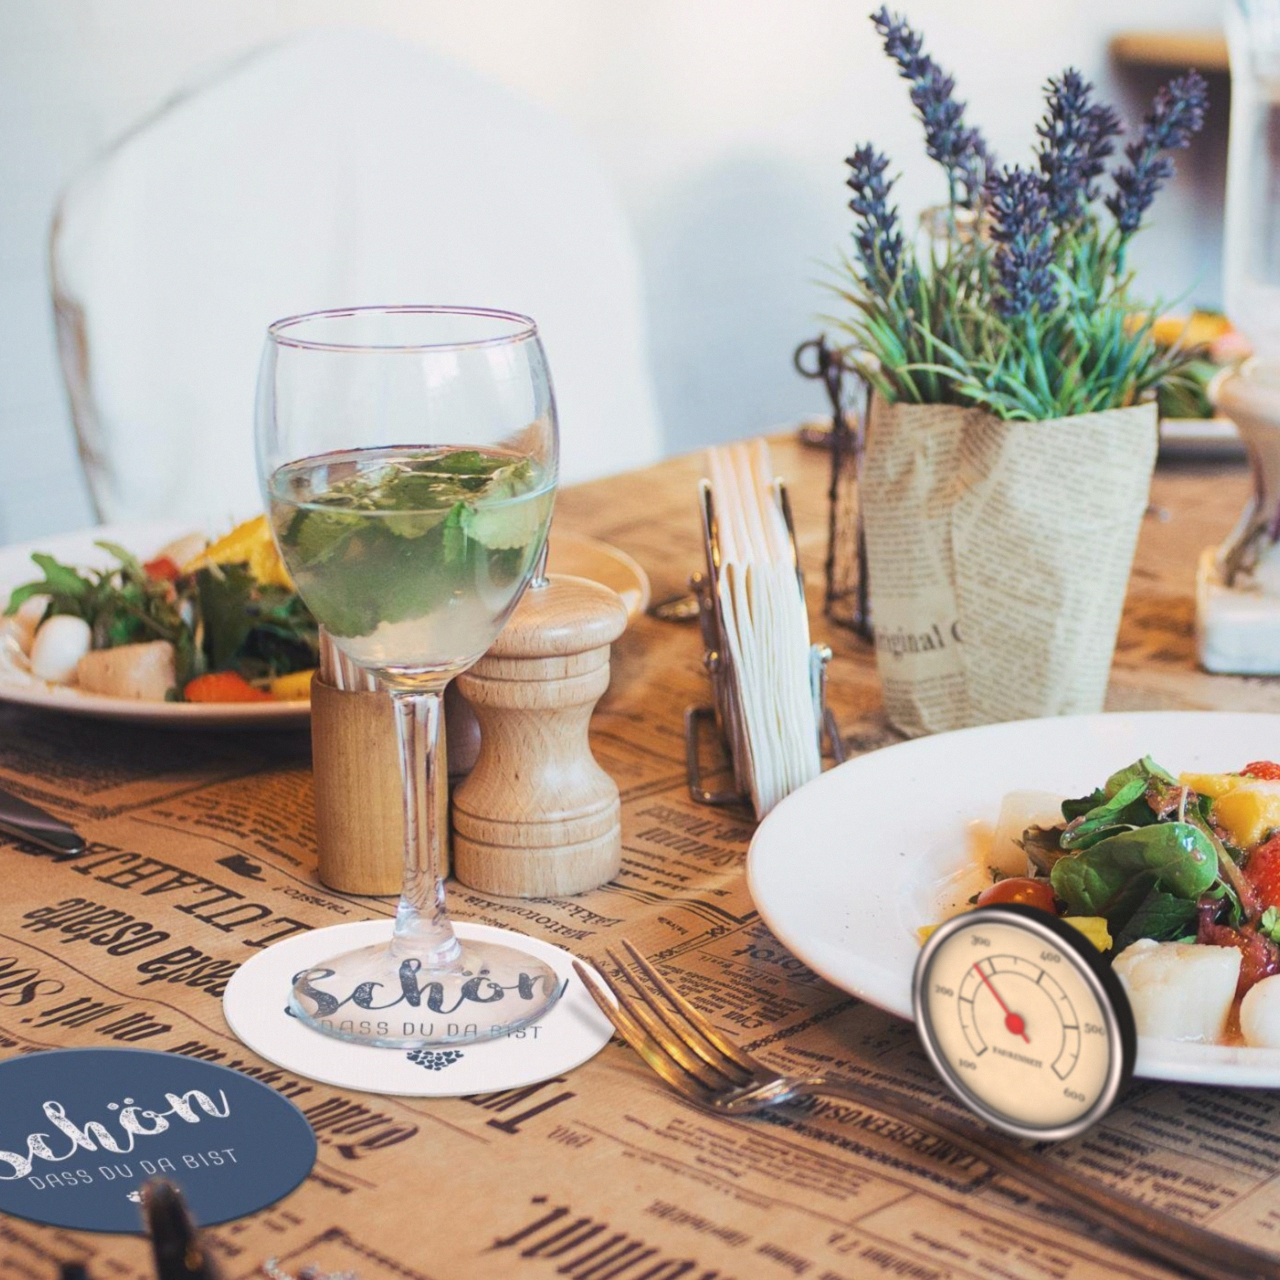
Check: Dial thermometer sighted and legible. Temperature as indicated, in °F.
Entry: 275 °F
